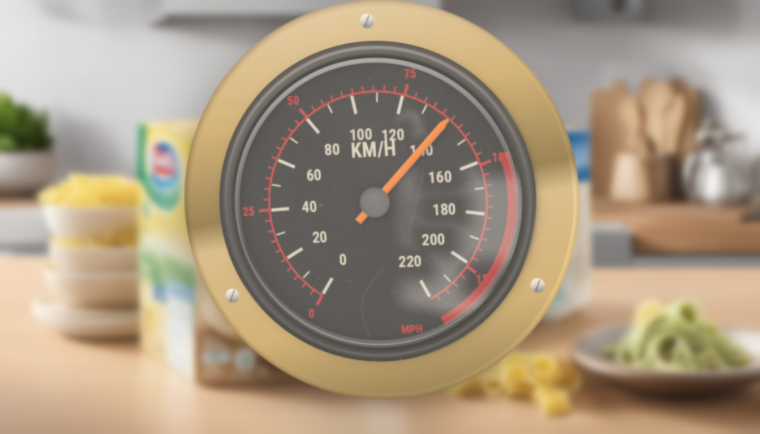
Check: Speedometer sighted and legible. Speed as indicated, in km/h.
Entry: 140 km/h
